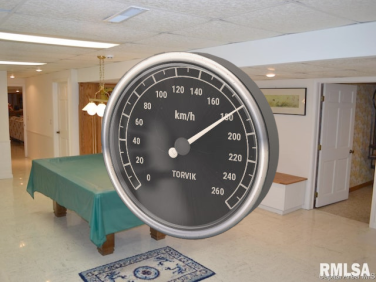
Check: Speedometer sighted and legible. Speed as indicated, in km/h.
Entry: 180 km/h
